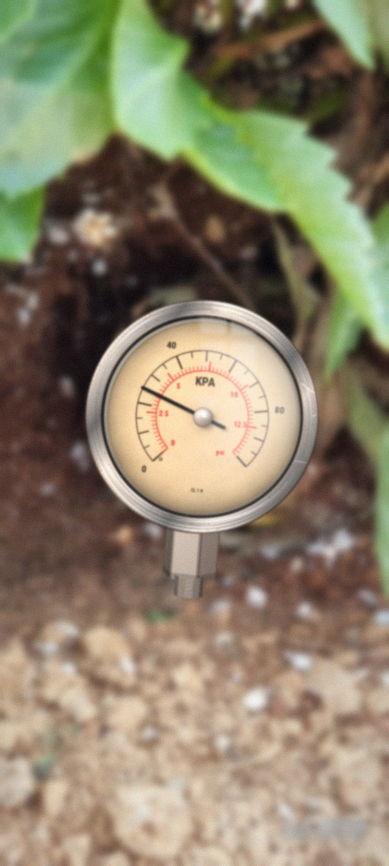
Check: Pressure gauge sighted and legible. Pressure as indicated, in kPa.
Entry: 25 kPa
